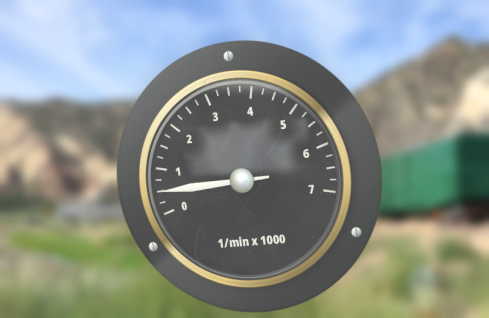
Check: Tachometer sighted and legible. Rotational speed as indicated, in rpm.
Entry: 500 rpm
